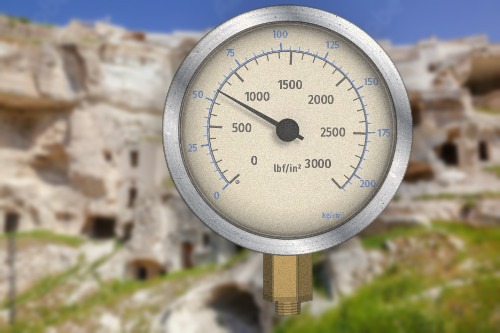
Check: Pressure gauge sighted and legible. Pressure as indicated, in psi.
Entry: 800 psi
